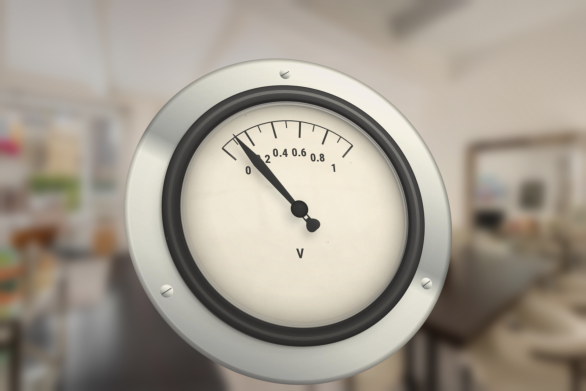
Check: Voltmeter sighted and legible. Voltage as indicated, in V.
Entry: 0.1 V
